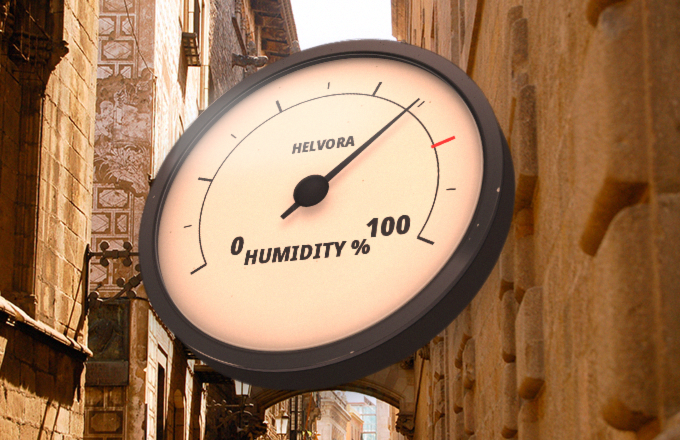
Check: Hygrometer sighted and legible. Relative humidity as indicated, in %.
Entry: 70 %
